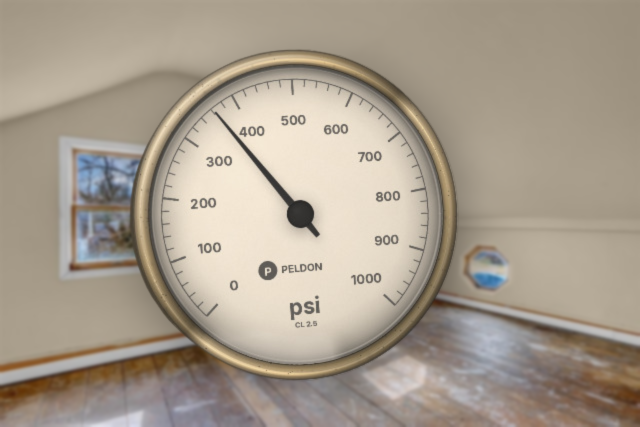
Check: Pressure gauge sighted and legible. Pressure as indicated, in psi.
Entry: 360 psi
